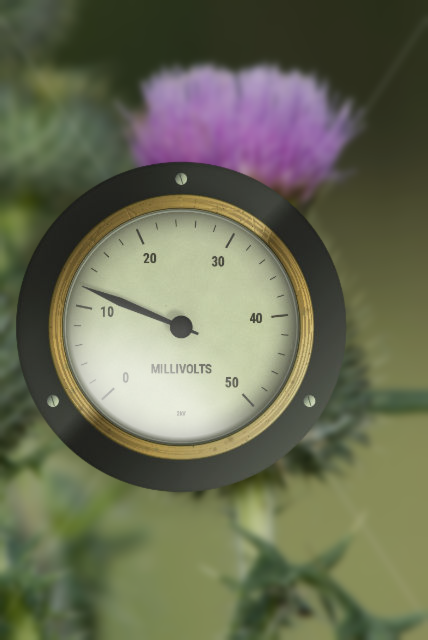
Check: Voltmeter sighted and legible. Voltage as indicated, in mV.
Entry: 12 mV
